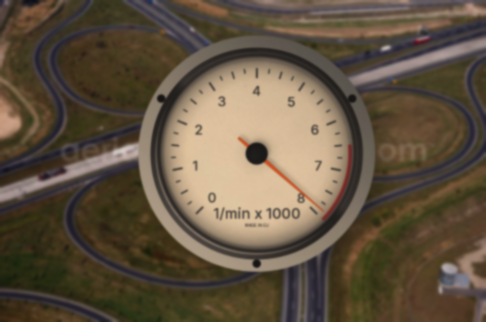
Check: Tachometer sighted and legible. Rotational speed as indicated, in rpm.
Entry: 7875 rpm
